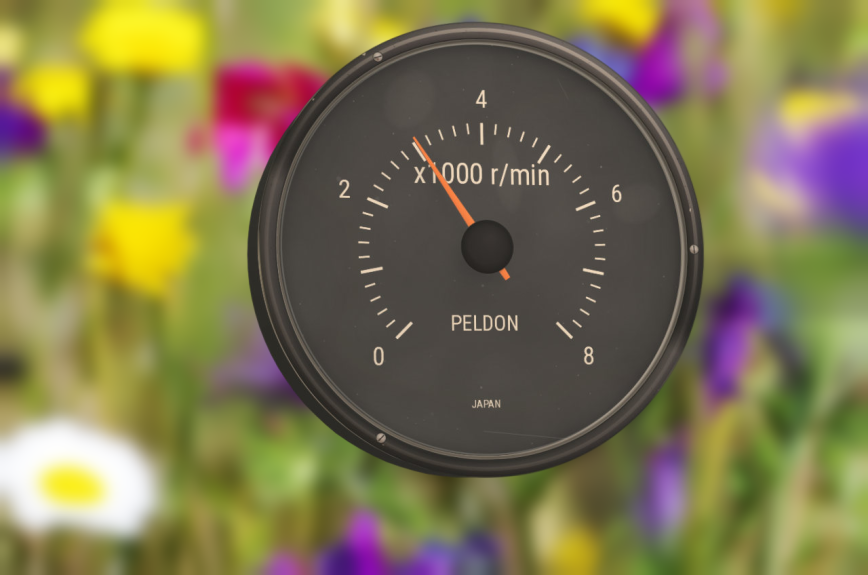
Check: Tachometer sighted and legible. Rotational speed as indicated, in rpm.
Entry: 3000 rpm
